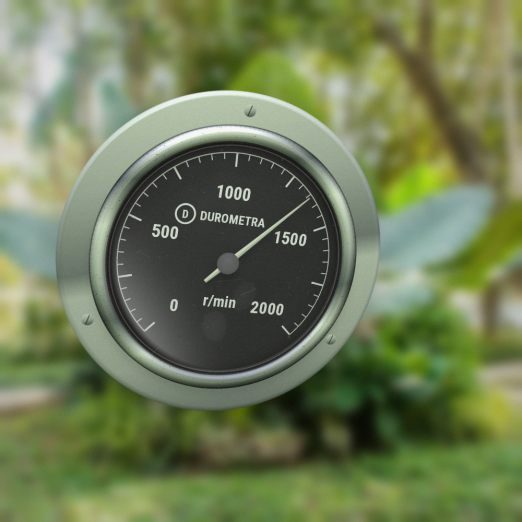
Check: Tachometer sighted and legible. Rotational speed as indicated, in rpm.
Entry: 1350 rpm
